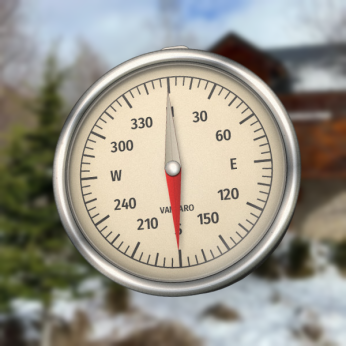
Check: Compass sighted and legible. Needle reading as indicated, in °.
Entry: 180 °
